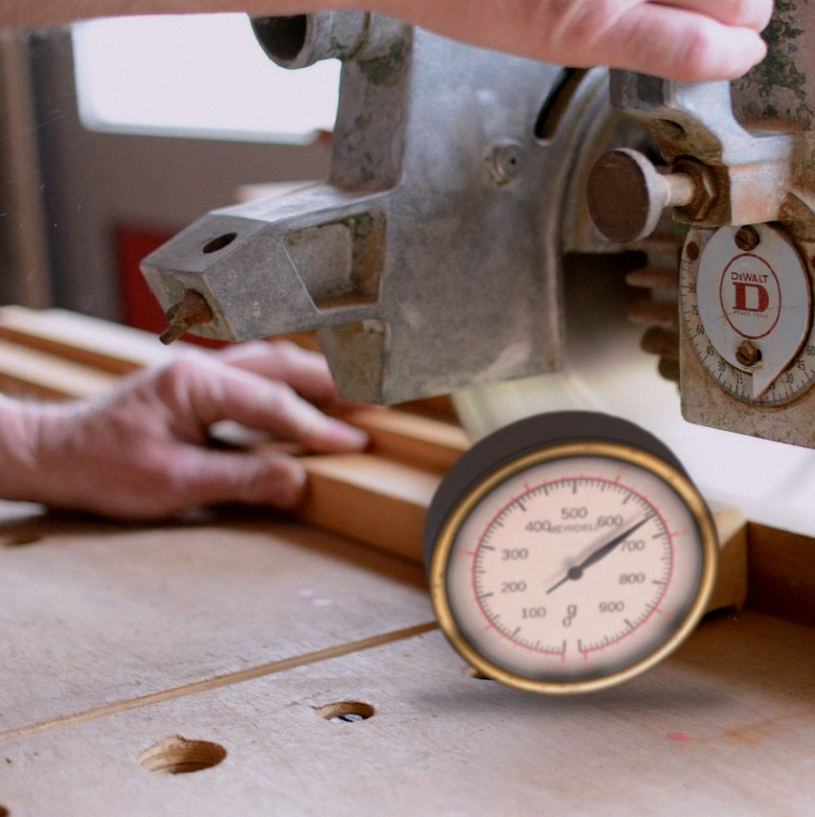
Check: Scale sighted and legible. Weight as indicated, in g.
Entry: 650 g
